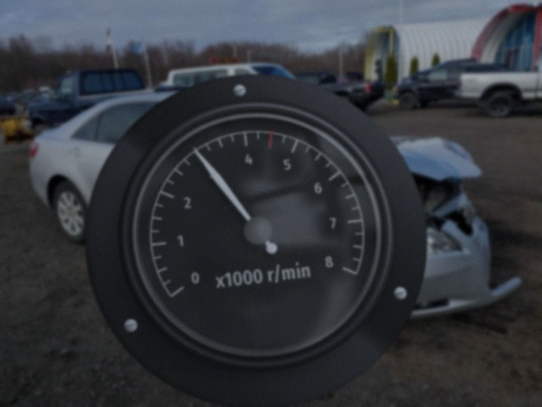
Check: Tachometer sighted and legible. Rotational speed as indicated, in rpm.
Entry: 3000 rpm
